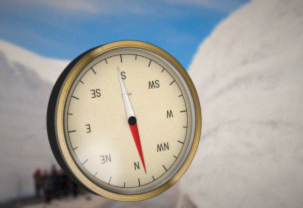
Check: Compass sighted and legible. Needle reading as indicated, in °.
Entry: 352.5 °
